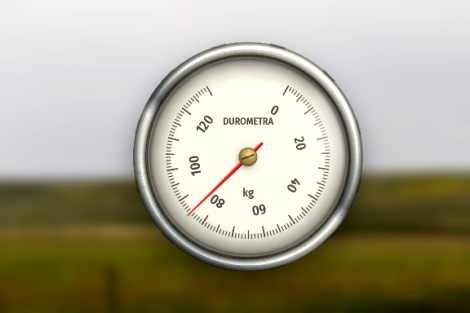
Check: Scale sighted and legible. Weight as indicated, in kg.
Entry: 85 kg
